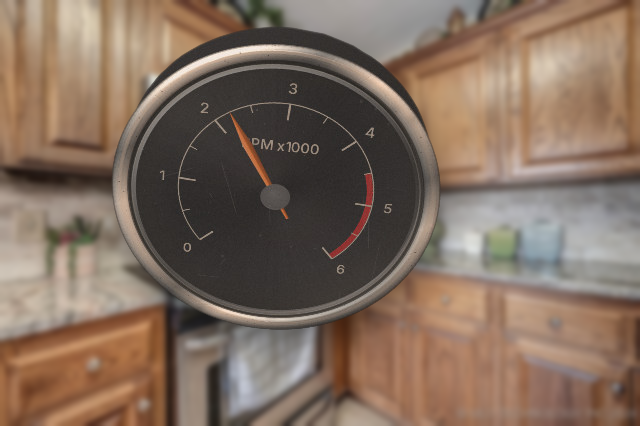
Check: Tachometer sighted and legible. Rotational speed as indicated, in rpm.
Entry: 2250 rpm
